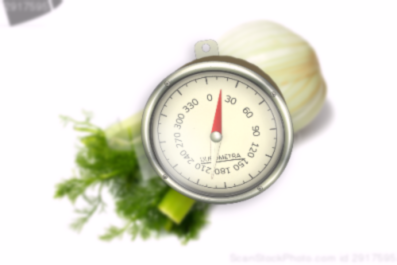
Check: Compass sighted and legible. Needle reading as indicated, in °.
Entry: 15 °
